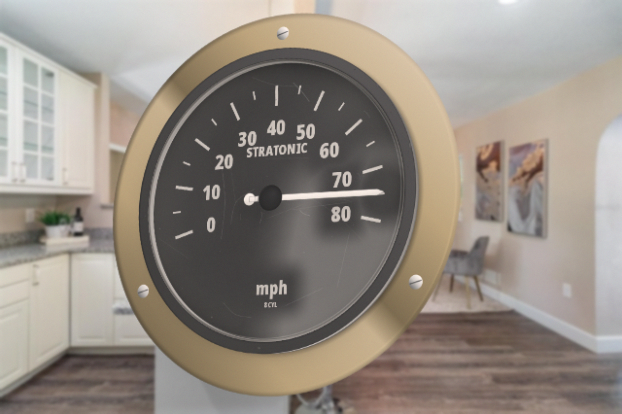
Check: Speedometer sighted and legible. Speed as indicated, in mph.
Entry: 75 mph
